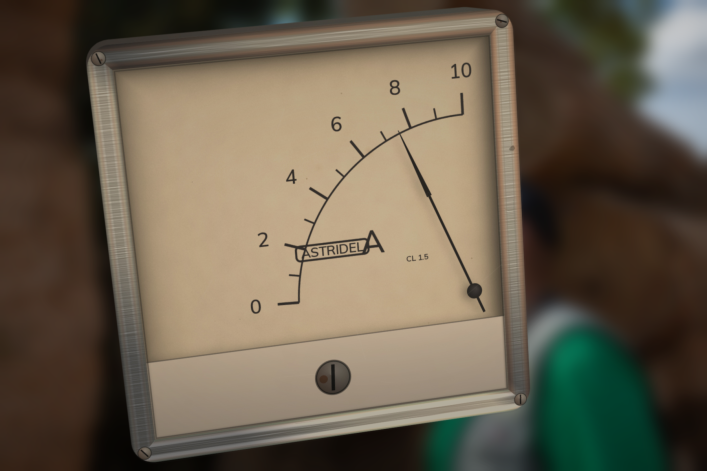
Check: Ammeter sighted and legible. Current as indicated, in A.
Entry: 7.5 A
